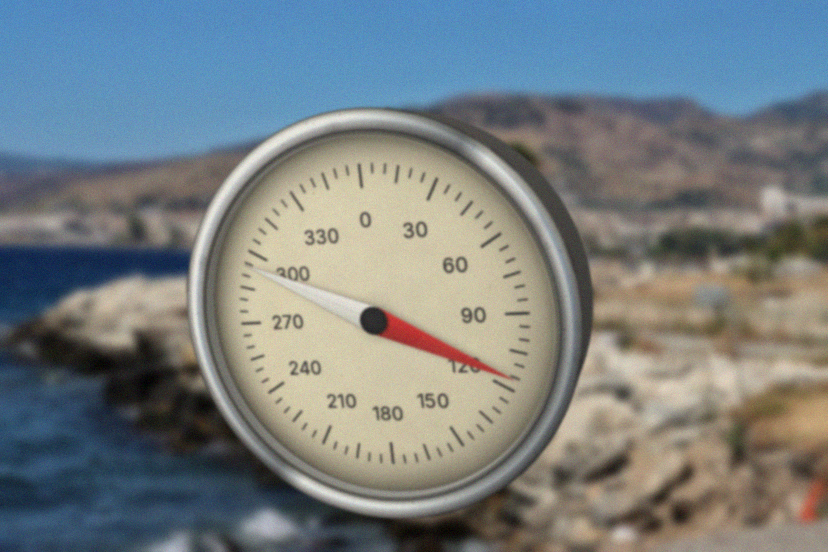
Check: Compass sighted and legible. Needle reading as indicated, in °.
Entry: 115 °
